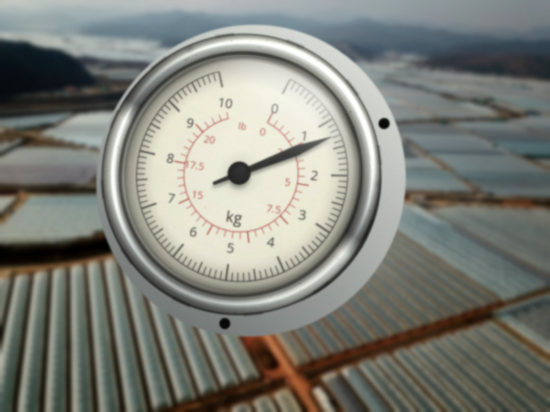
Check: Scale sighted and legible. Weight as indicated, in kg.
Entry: 1.3 kg
